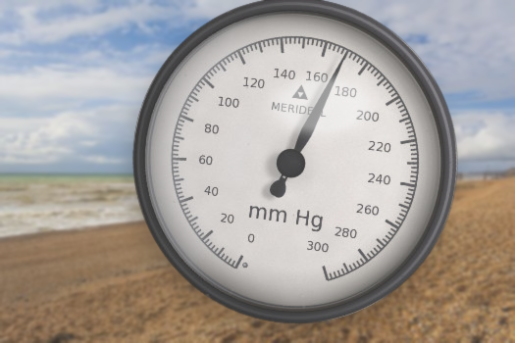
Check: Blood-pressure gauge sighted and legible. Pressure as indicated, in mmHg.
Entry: 170 mmHg
